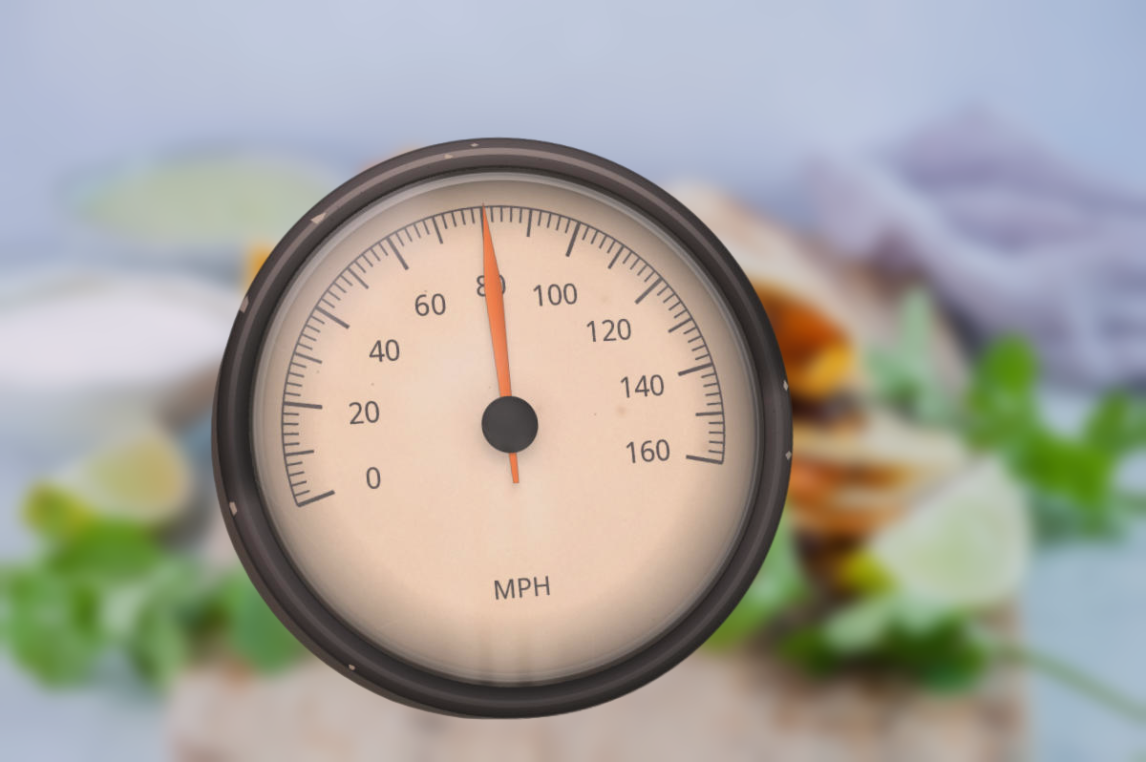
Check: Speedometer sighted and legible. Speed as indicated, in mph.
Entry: 80 mph
